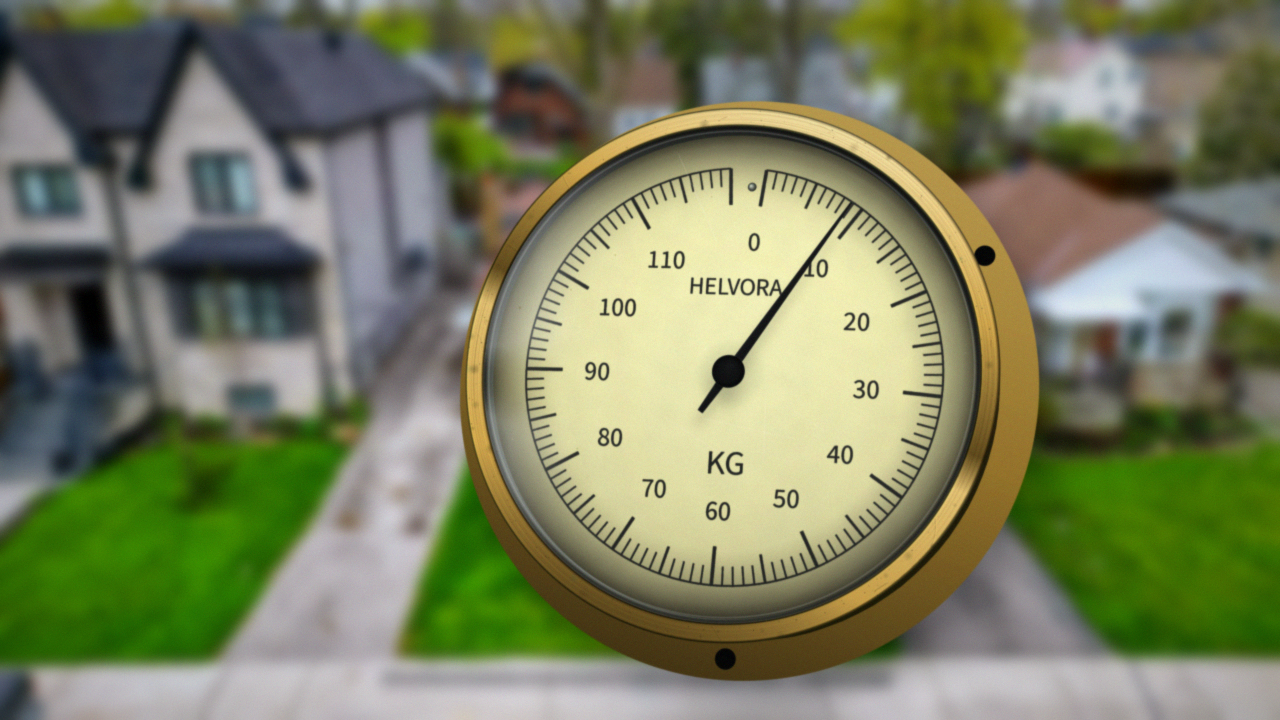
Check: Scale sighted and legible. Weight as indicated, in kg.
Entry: 9 kg
